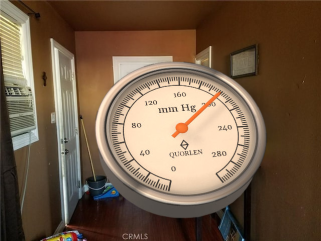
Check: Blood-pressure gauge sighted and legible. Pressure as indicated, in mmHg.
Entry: 200 mmHg
